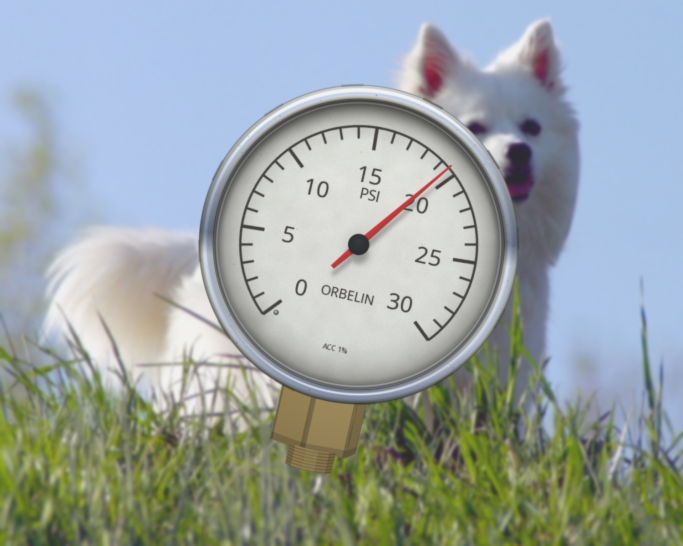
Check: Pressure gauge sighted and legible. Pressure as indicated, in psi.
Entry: 19.5 psi
